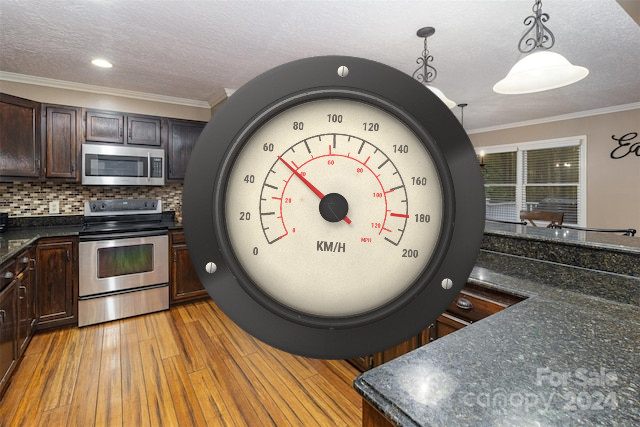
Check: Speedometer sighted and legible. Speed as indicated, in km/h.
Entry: 60 km/h
